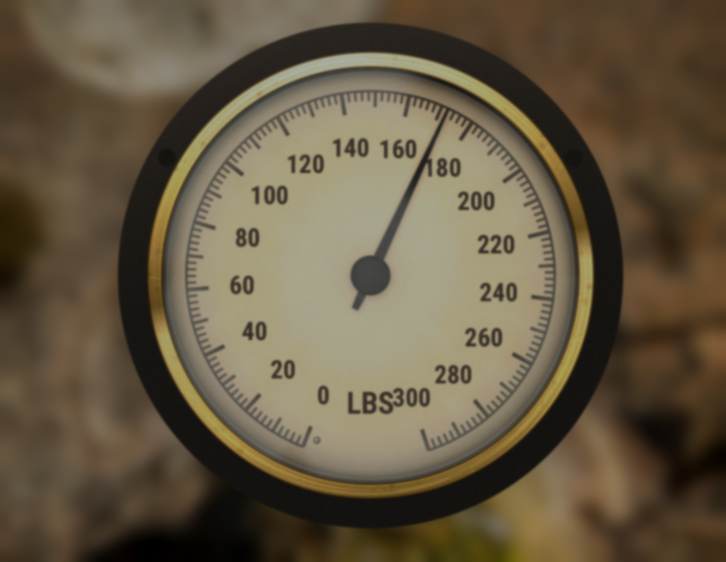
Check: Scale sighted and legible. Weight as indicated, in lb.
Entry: 172 lb
